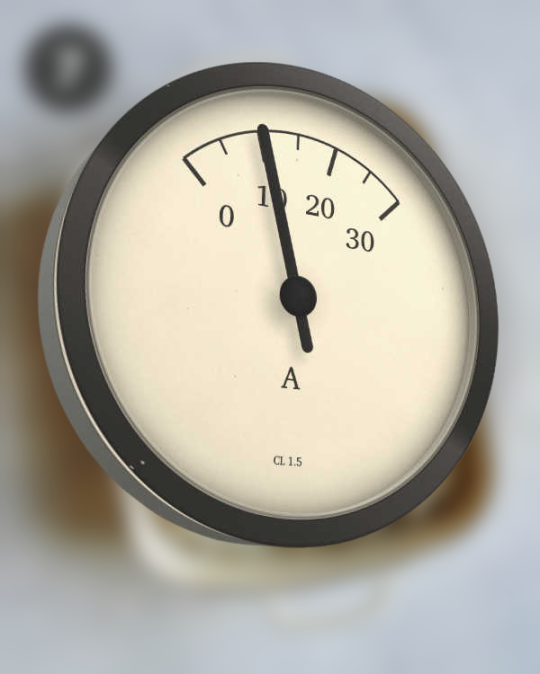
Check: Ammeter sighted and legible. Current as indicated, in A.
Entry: 10 A
